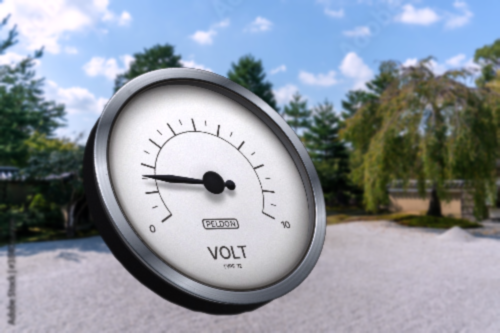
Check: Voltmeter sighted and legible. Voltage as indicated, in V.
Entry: 1.5 V
